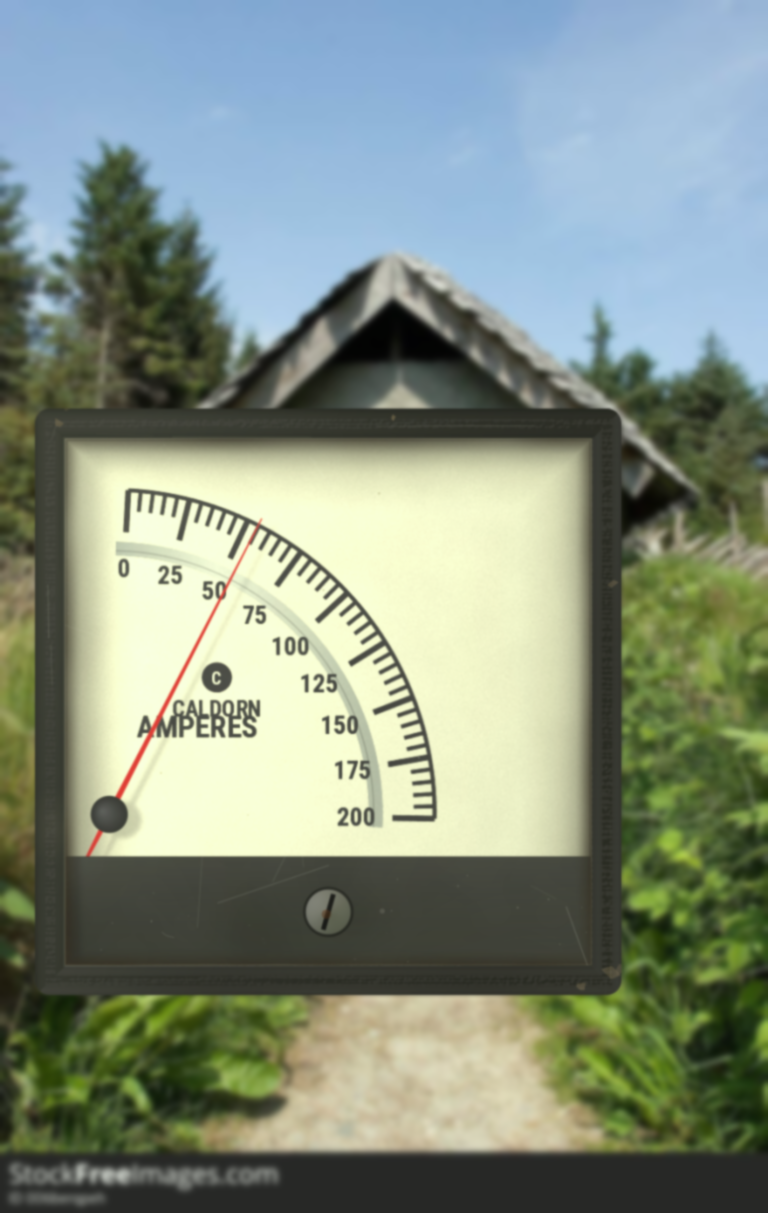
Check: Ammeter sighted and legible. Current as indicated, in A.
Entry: 55 A
